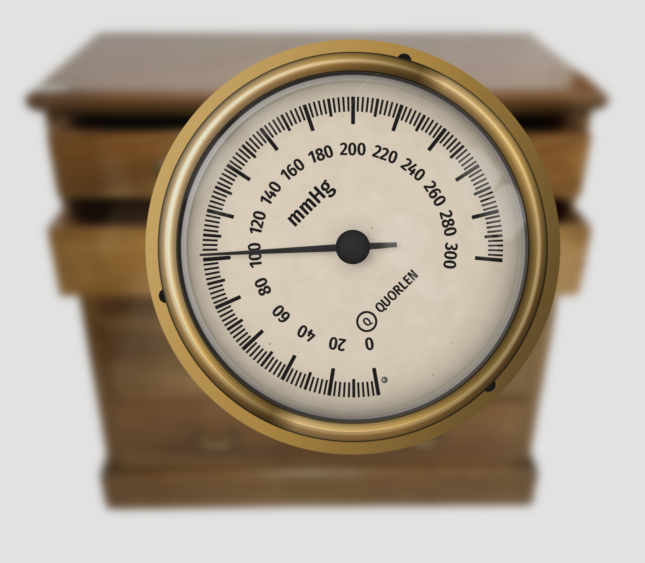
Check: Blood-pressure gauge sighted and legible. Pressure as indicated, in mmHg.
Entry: 102 mmHg
